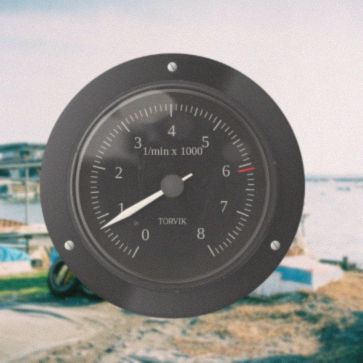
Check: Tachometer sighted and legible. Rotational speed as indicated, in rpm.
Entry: 800 rpm
